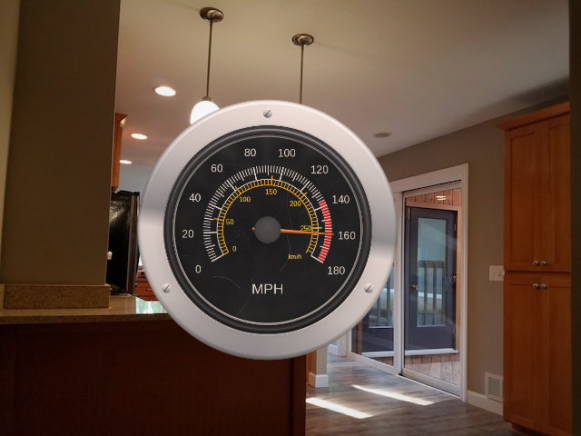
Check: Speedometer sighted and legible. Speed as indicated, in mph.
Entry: 160 mph
